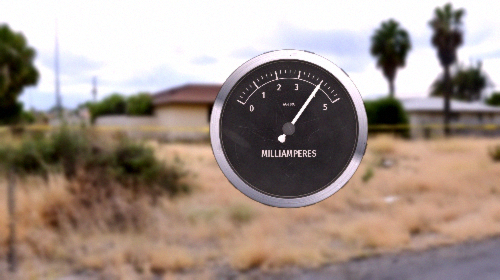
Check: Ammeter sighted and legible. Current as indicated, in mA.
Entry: 4 mA
